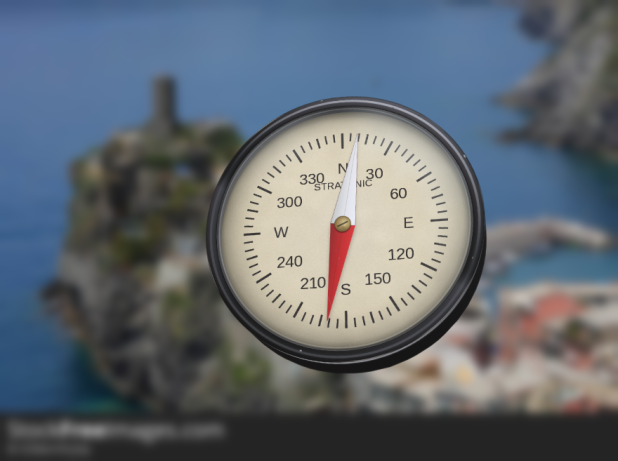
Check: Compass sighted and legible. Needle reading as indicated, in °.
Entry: 190 °
